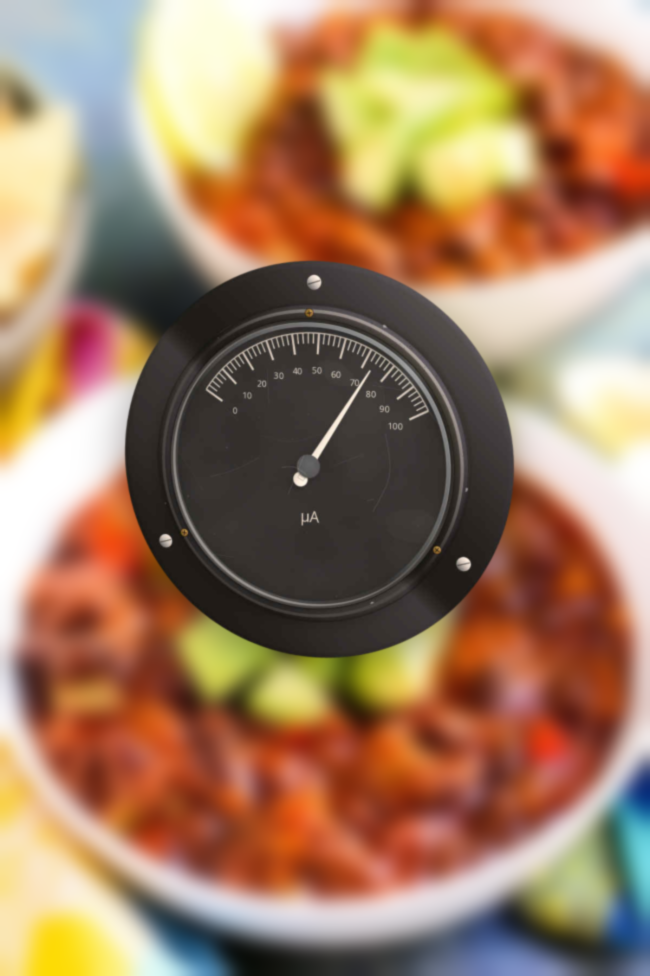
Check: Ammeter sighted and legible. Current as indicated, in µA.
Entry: 74 µA
